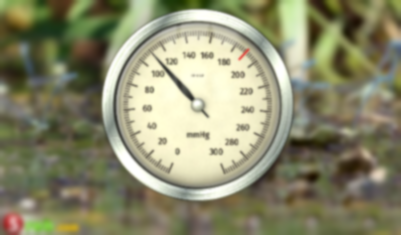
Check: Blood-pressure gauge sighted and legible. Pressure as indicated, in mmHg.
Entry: 110 mmHg
